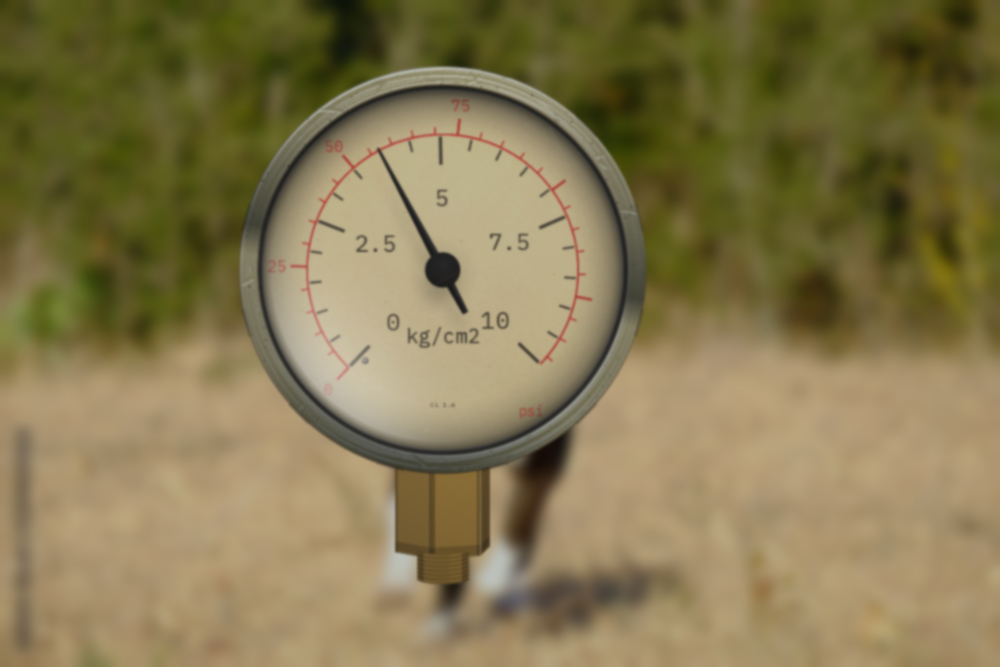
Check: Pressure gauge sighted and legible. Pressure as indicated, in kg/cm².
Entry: 4 kg/cm²
